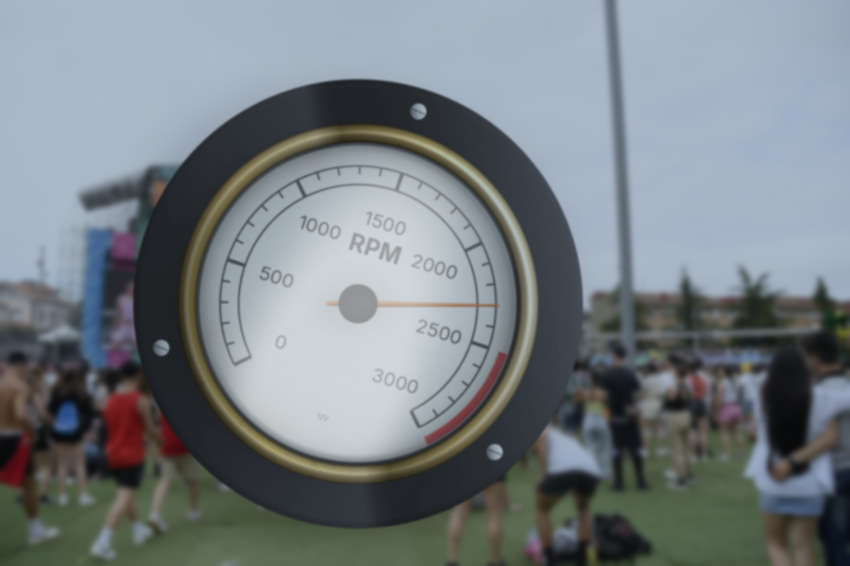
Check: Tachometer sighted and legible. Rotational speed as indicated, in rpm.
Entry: 2300 rpm
